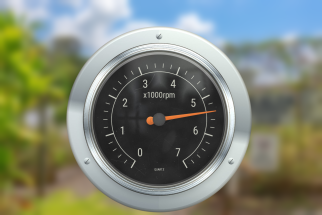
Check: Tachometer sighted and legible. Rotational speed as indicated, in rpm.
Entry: 5400 rpm
